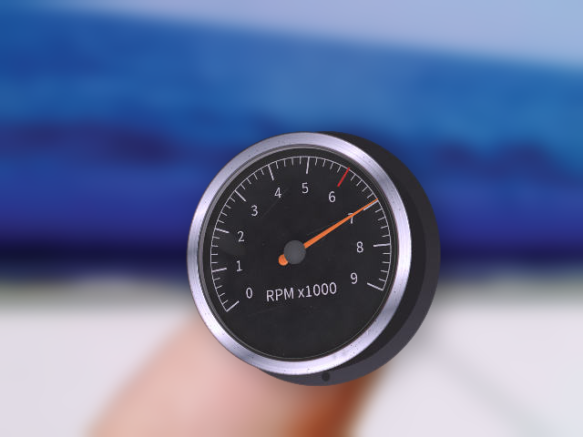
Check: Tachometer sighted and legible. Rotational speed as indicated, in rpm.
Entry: 7000 rpm
